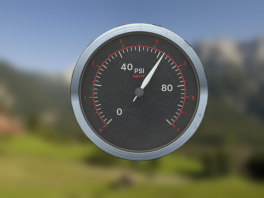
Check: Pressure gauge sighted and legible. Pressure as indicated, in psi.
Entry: 62 psi
